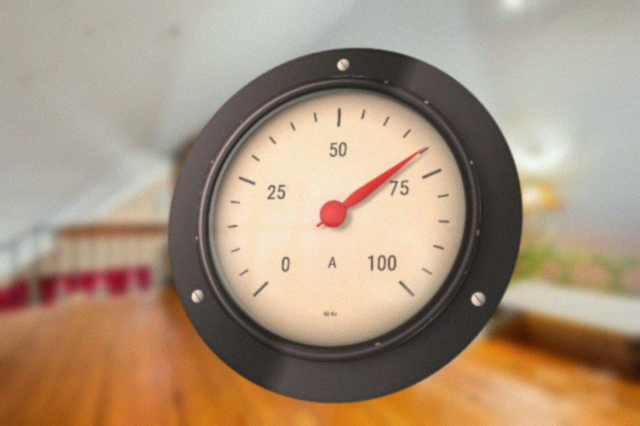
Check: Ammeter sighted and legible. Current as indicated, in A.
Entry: 70 A
